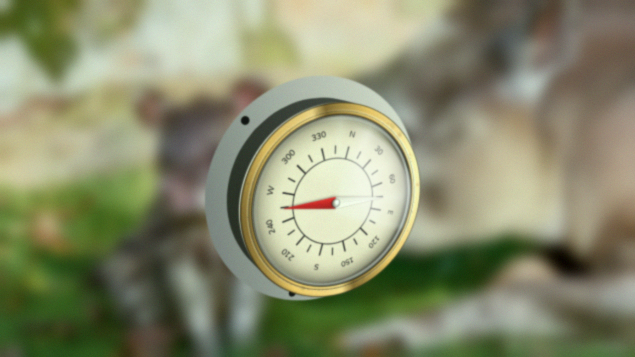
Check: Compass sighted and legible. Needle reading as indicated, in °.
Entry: 255 °
